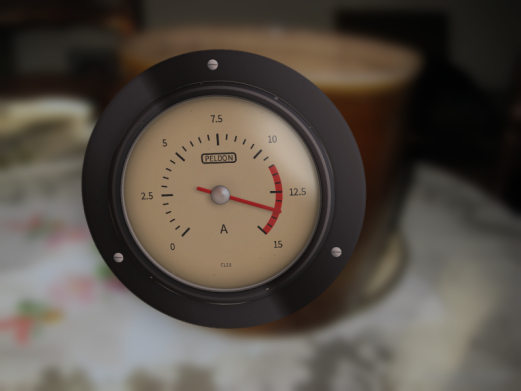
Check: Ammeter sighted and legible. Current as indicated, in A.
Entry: 13.5 A
